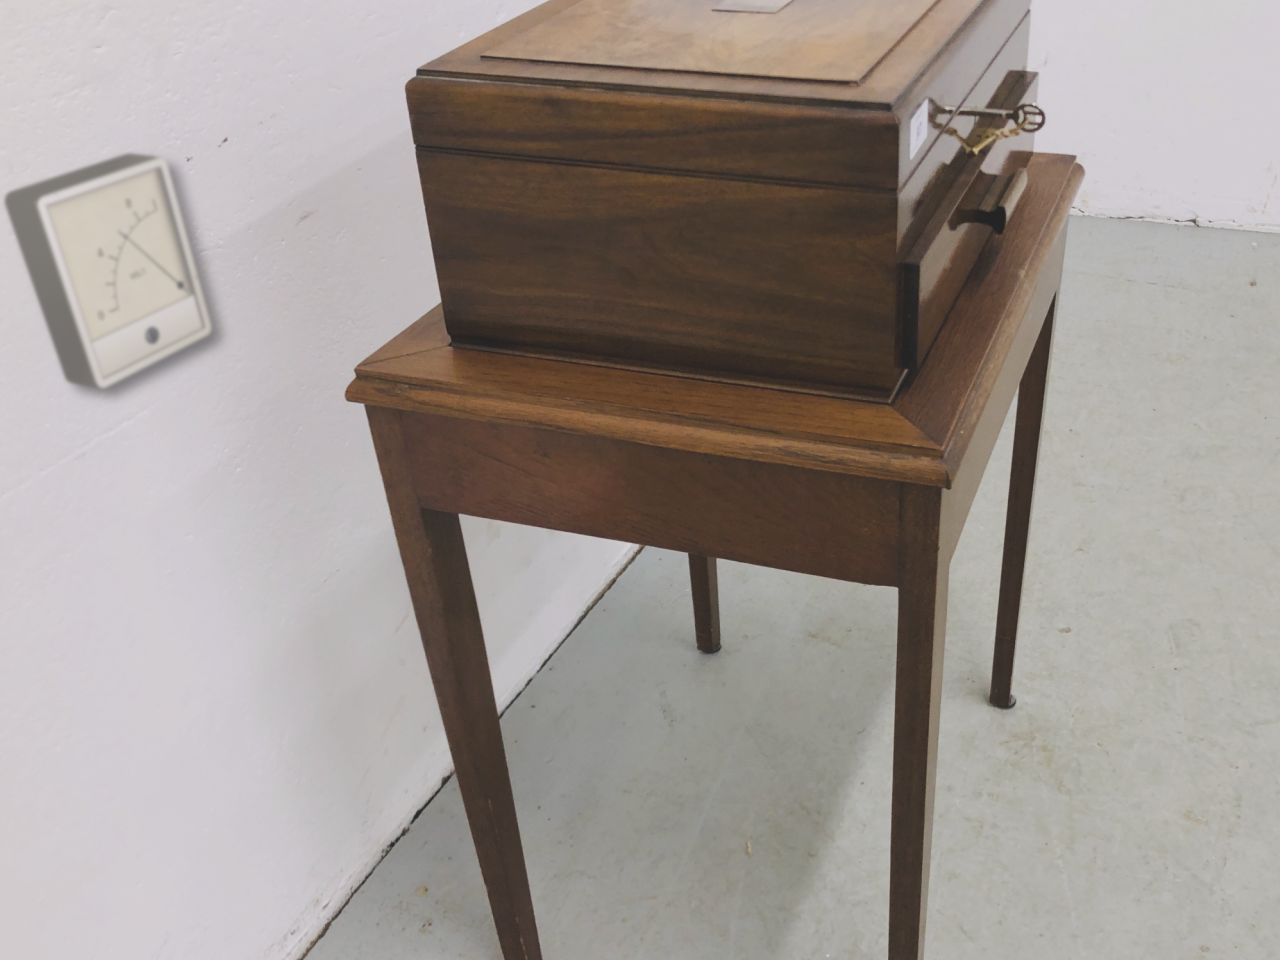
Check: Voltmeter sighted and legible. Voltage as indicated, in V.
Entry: 6 V
